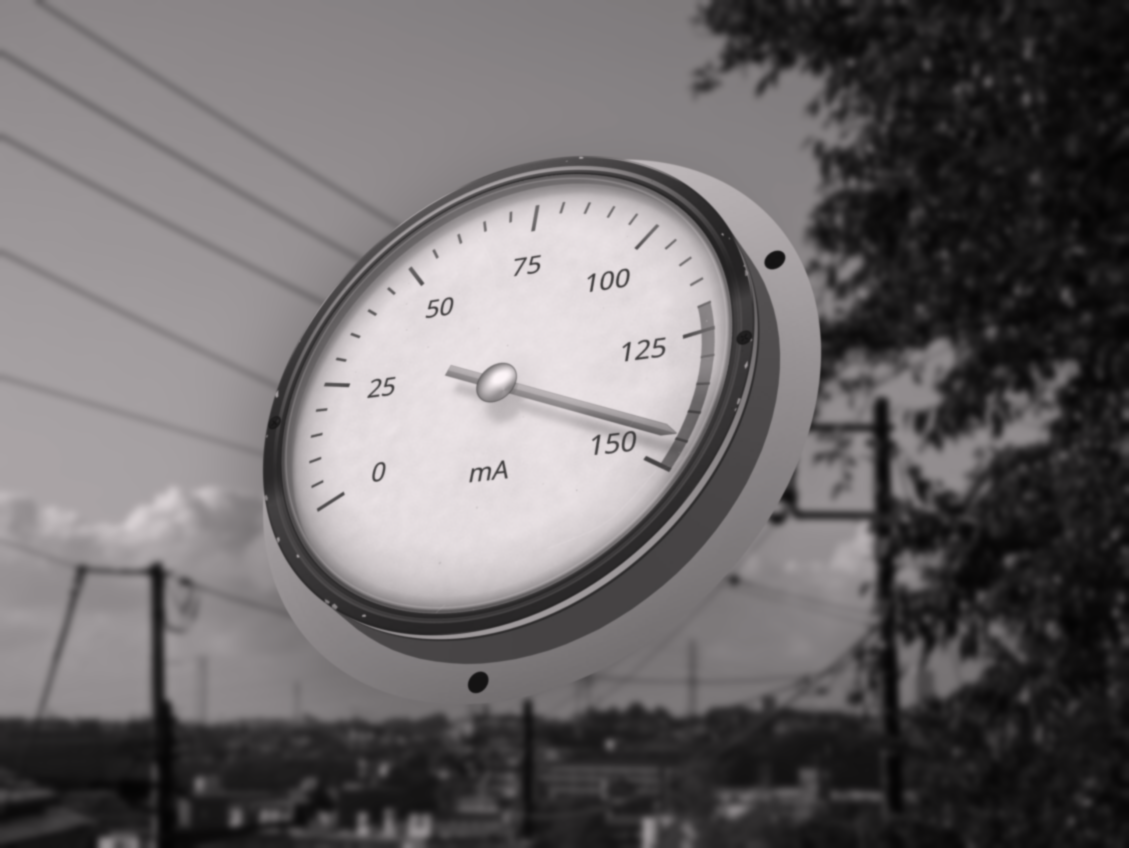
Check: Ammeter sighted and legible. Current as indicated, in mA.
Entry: 145 mA
